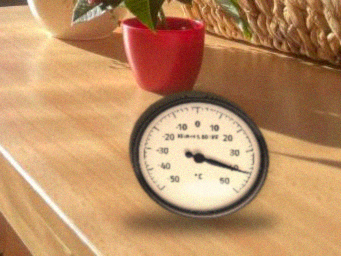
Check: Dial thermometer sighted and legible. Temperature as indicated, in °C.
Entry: 40 °C
